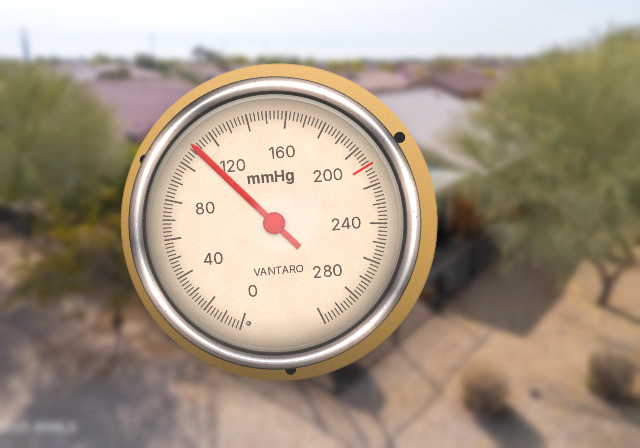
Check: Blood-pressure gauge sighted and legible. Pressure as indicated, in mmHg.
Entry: 110 mmHg
